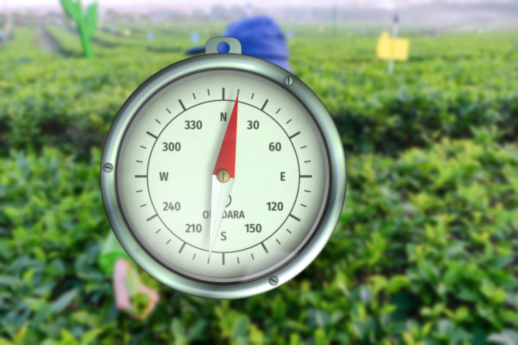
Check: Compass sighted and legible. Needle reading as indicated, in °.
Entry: 10 °
